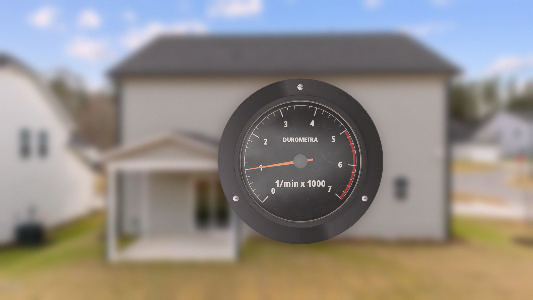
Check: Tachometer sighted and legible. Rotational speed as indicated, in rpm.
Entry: 1000 rpm
